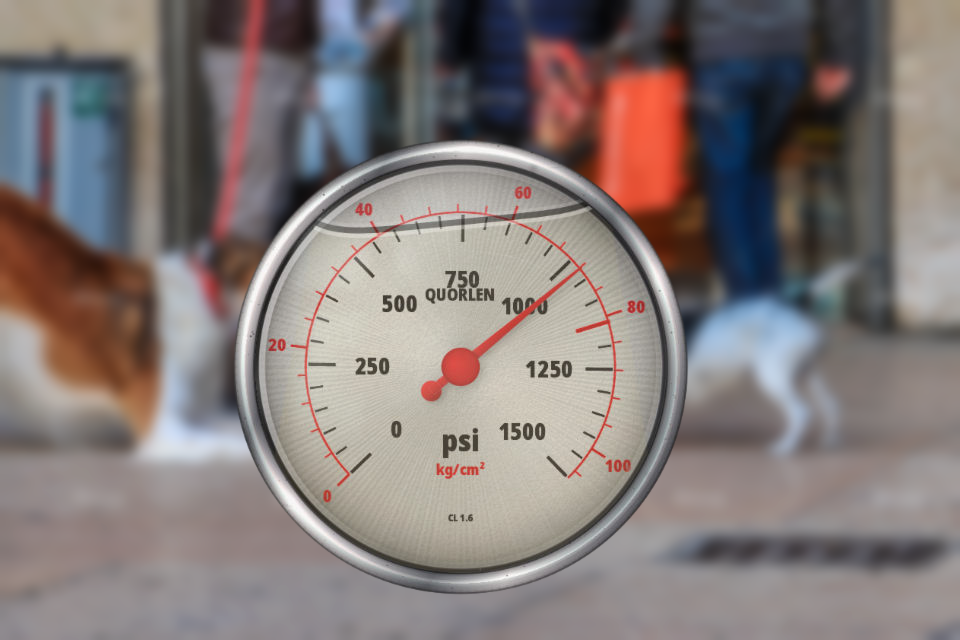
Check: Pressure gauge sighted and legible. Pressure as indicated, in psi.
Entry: 1025 psi
